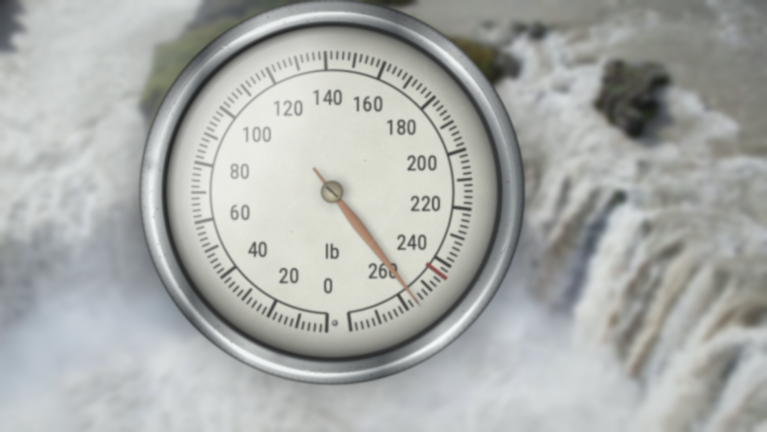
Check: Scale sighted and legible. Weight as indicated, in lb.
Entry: 256 lb
